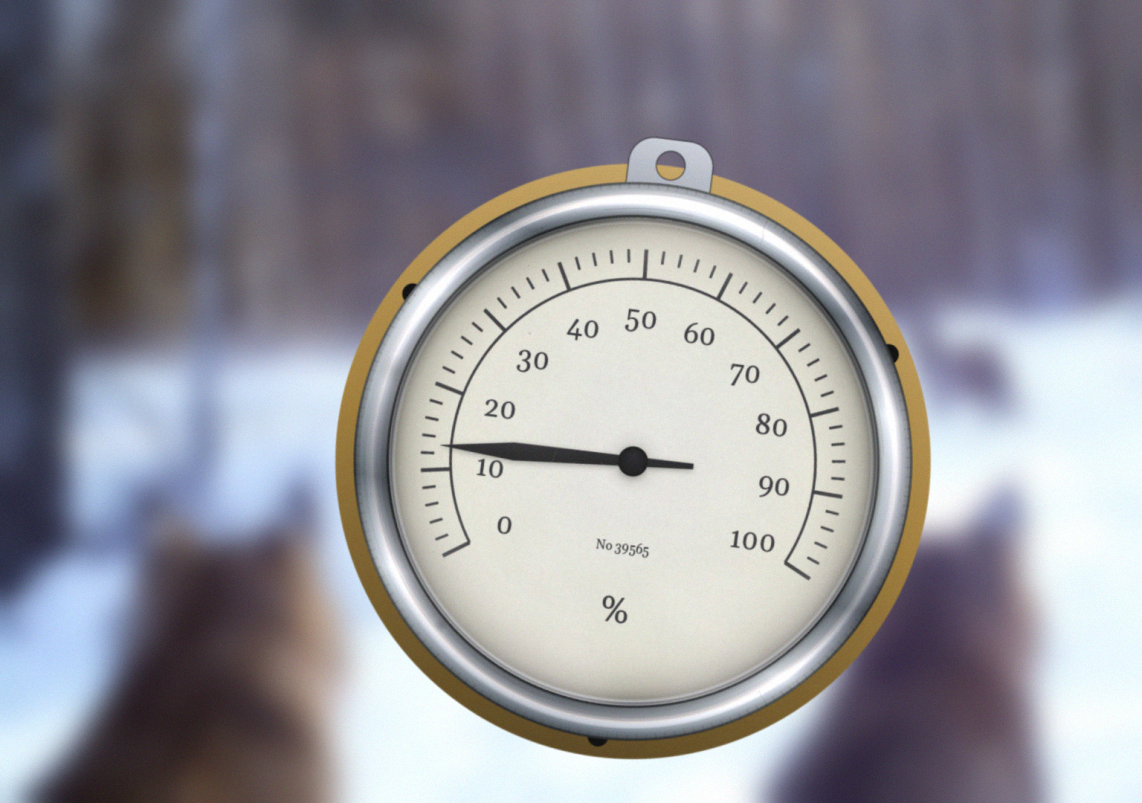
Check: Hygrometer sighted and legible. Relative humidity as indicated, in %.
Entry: 13 %
